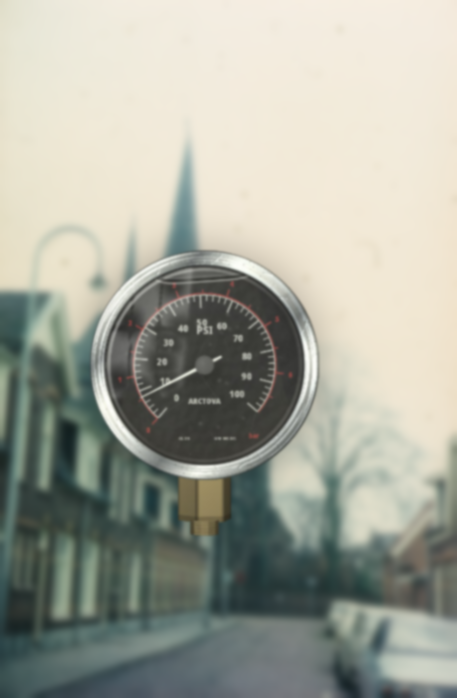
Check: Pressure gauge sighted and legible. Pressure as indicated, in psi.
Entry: 8 psi
